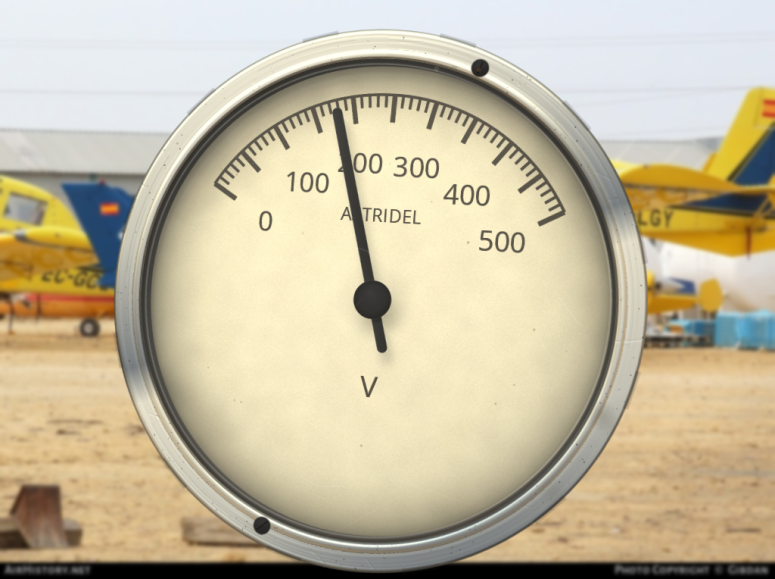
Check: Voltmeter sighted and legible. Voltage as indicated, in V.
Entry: 180 V
